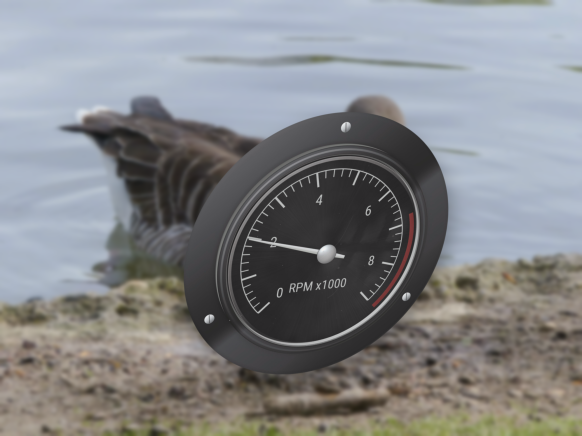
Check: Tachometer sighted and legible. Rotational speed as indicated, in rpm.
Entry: 2000 rpm
